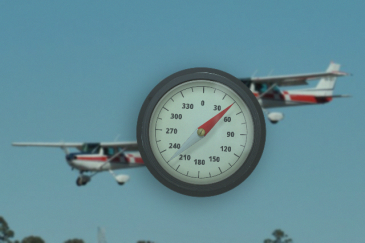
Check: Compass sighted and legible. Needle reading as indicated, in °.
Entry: 45 °
